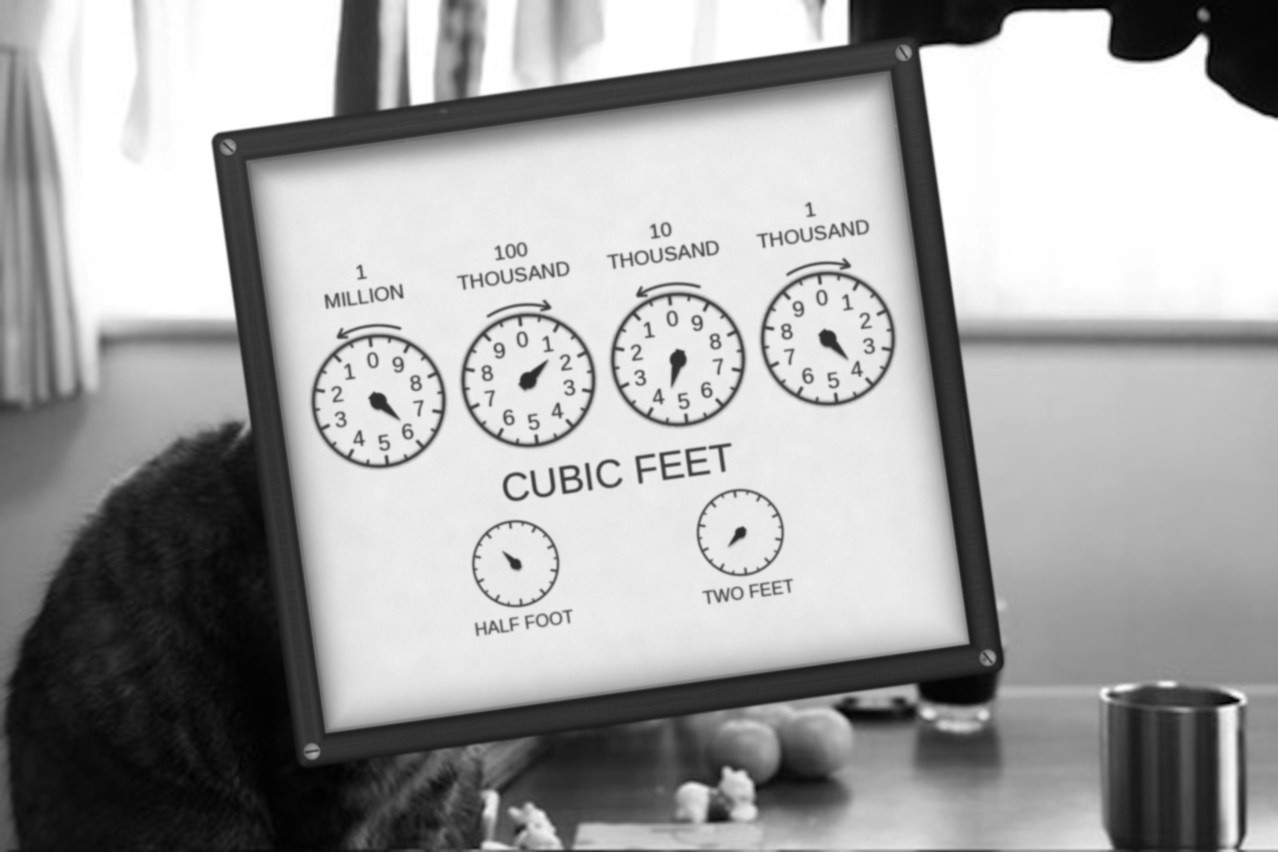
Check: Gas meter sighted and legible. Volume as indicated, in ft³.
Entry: 614400 ft³
